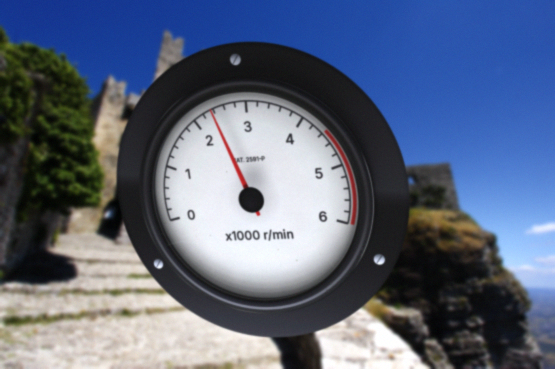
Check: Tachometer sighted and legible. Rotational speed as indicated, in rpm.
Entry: 2400 rpm
